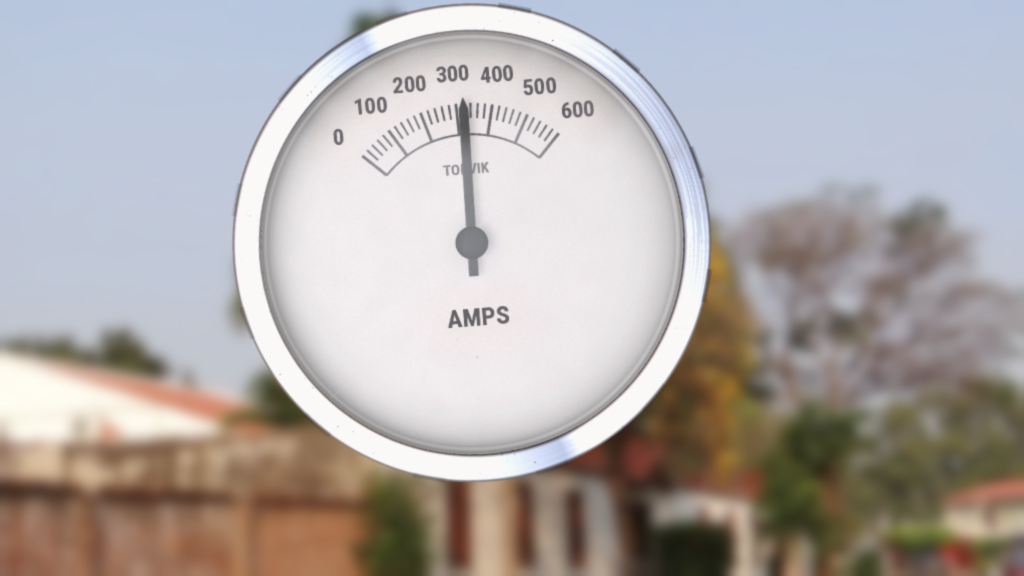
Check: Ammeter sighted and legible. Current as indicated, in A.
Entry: 320 A
